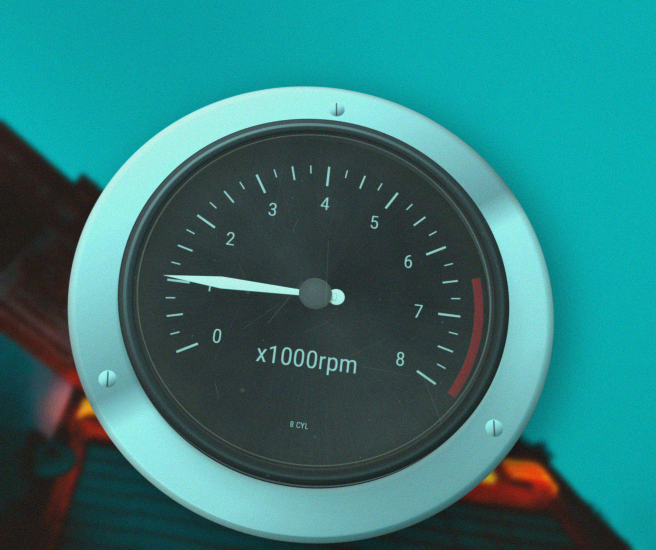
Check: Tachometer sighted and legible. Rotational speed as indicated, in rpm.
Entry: 1000 rpm
